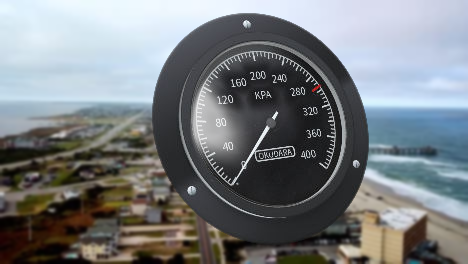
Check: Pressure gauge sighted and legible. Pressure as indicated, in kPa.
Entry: 0 kPa
